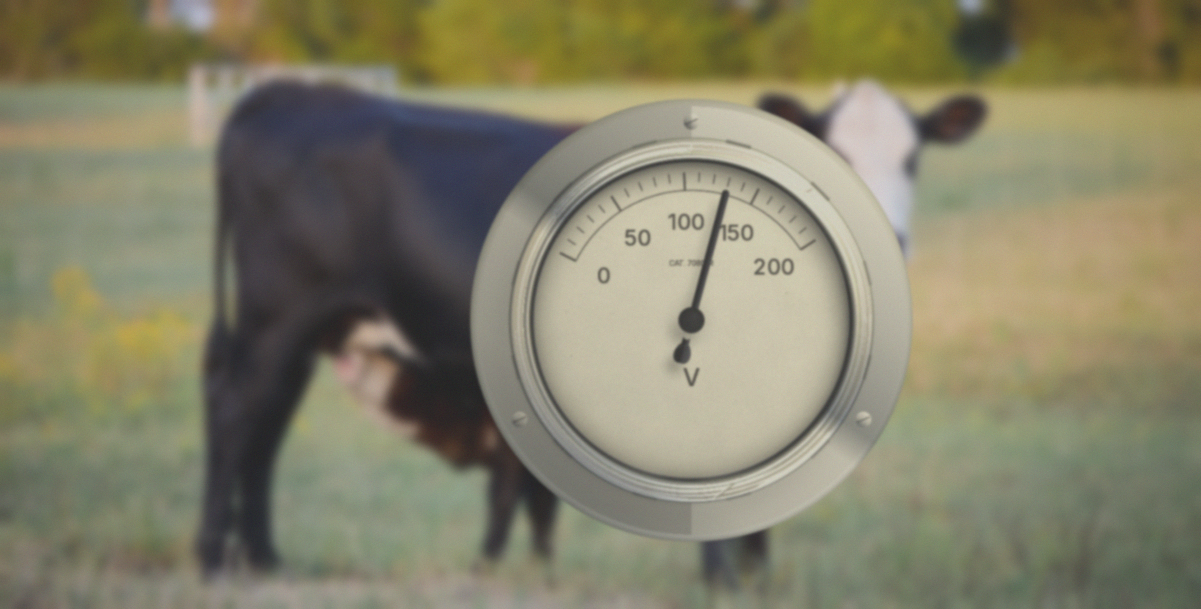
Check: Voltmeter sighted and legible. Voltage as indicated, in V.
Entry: 130 V
